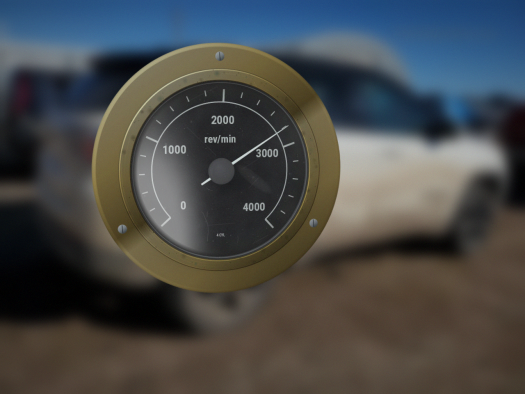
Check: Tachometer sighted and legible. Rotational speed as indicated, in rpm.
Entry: 2800 rpm
